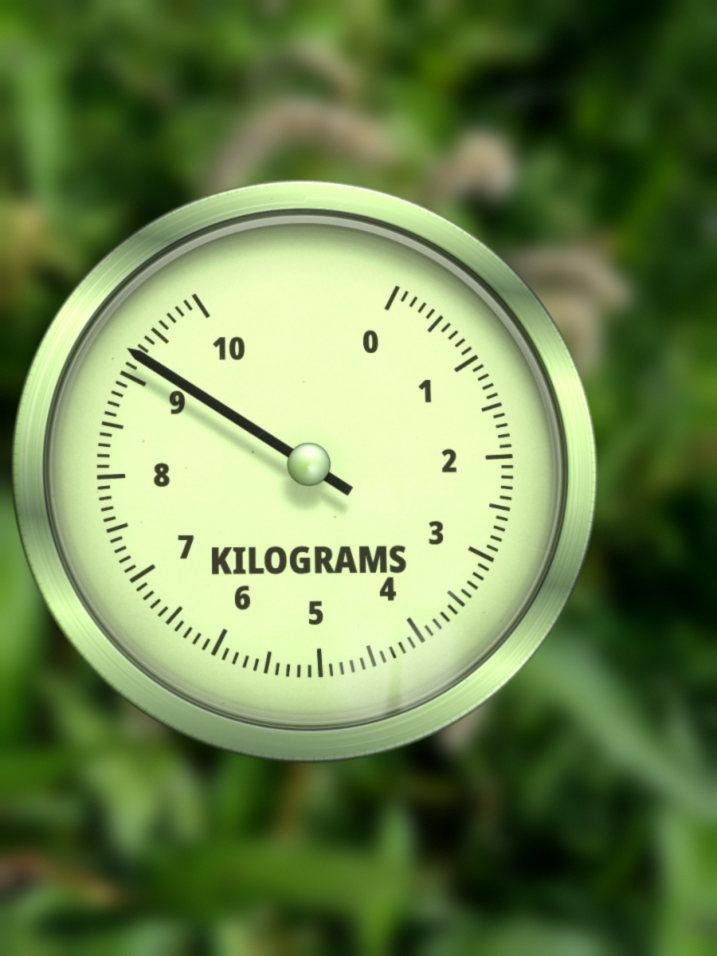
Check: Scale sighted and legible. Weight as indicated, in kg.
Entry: 9.2 kg
